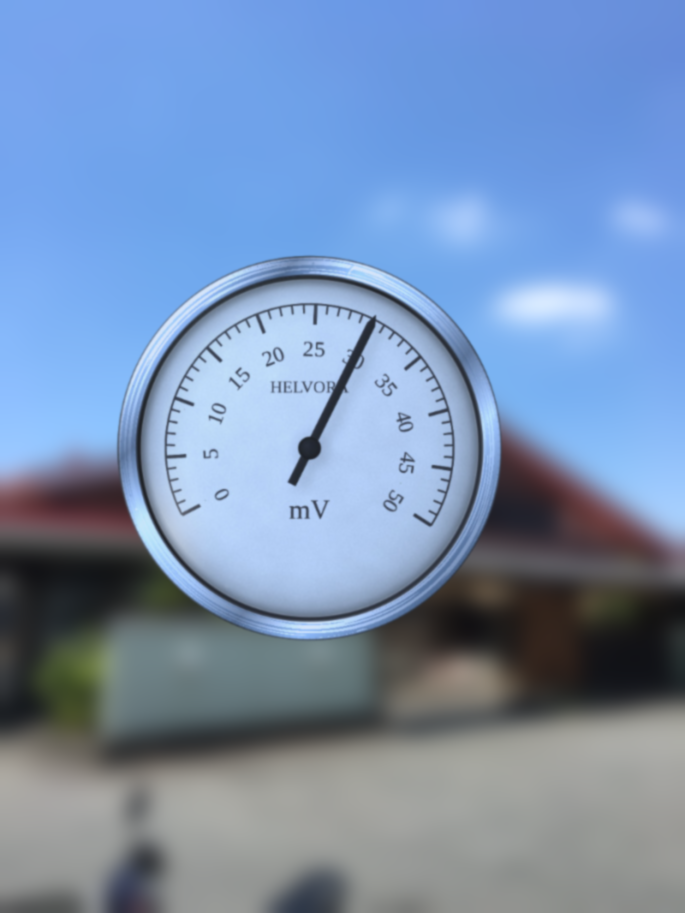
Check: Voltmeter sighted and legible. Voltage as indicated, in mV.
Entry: 30 mV
